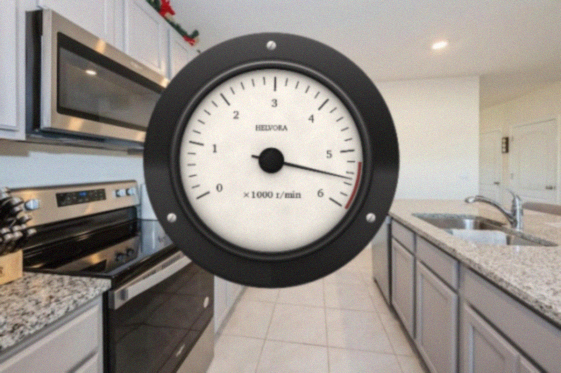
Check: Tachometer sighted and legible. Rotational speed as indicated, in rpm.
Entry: 5500 rpm
